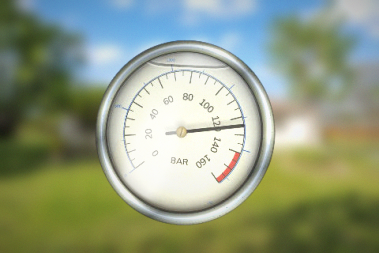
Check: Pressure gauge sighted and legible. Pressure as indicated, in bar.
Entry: 125 bar
